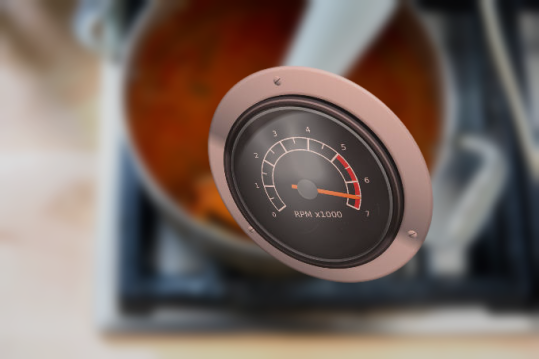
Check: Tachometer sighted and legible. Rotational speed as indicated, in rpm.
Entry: 6500 rpm
